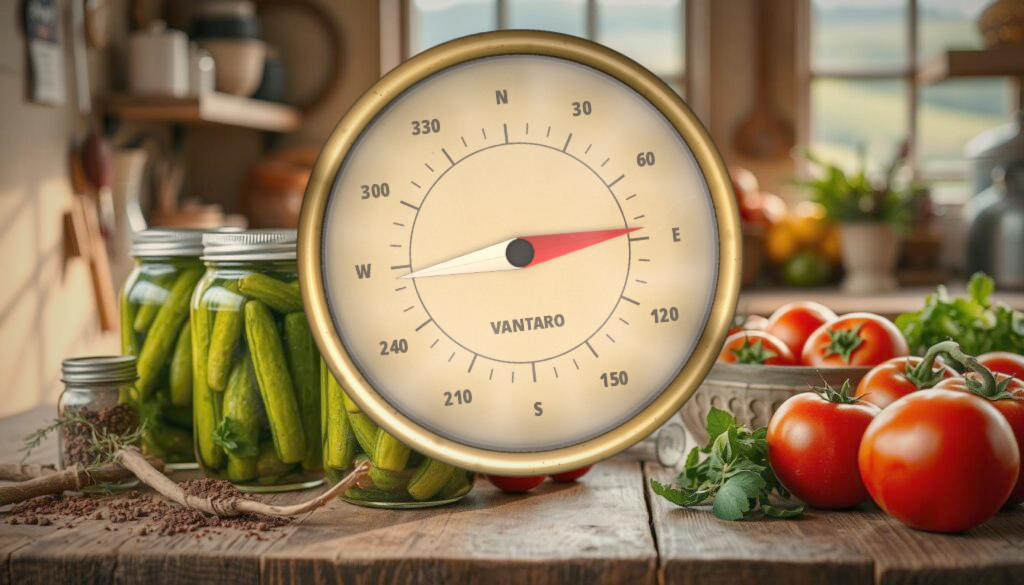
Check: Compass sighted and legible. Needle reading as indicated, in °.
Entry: 85 °
